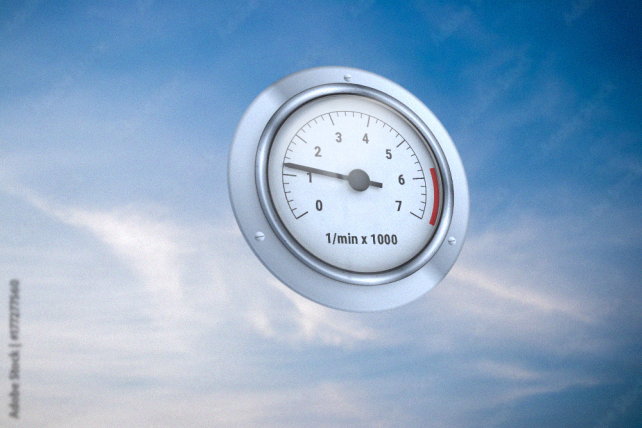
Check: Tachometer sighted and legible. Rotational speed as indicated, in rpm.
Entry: 1200 rpm
